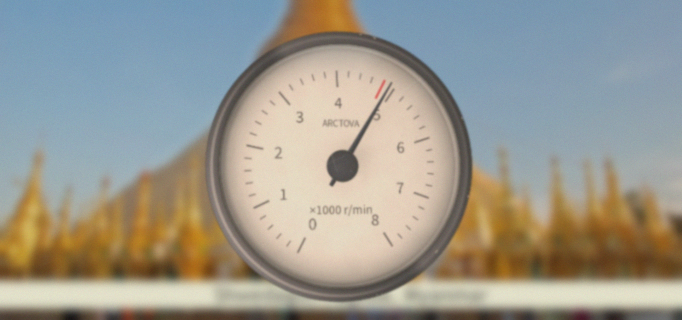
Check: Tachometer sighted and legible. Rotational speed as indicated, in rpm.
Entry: 4900 rpm
